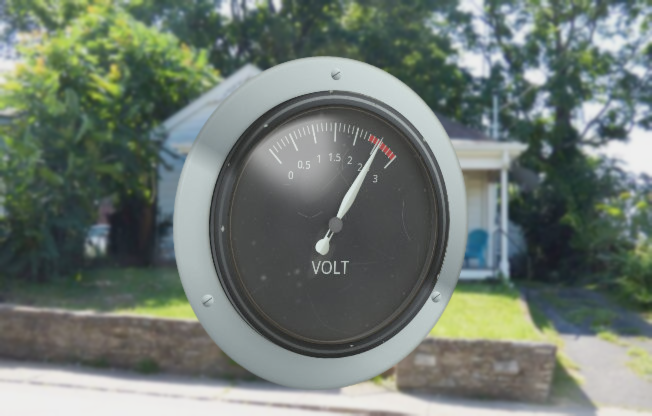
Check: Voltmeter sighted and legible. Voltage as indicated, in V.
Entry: 2.5 V
